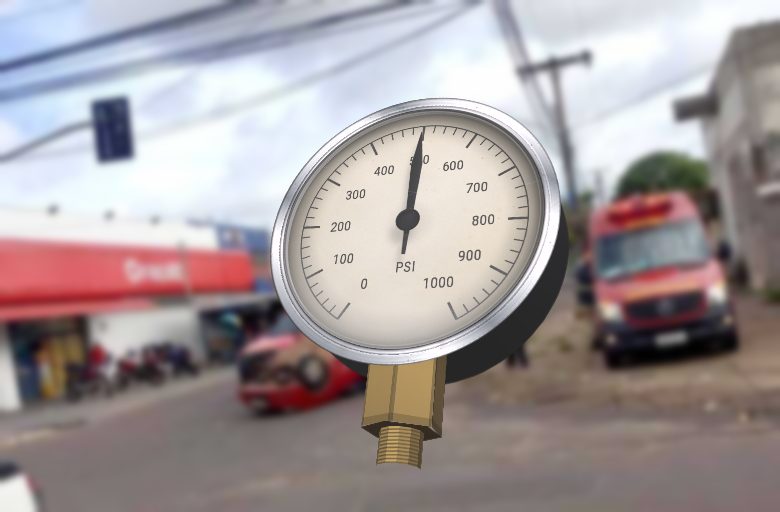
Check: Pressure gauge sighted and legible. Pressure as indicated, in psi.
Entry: 500 psi
